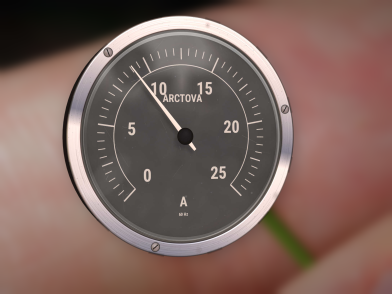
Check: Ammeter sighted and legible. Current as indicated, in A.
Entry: 9 A
